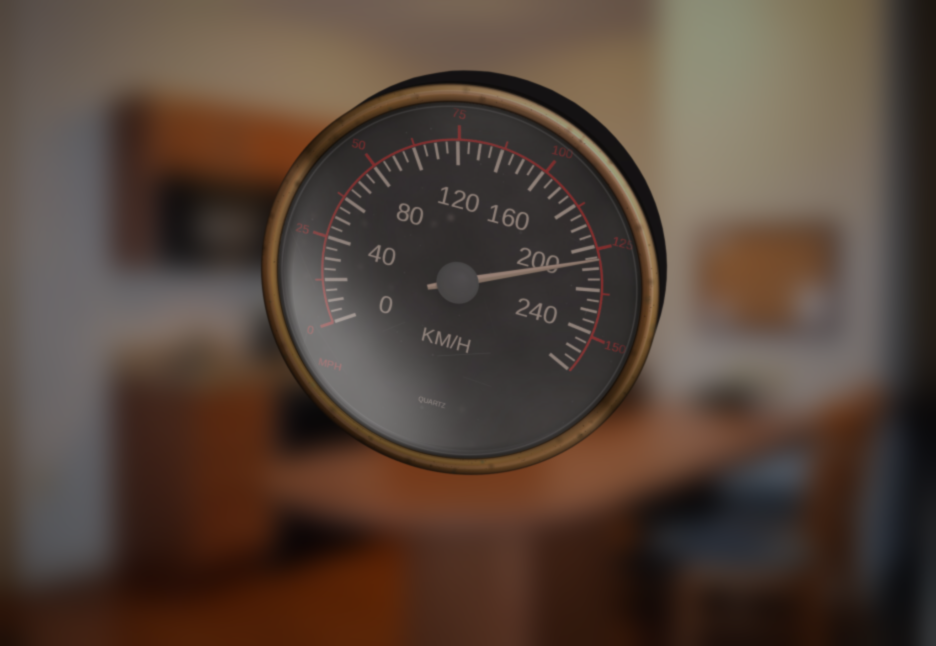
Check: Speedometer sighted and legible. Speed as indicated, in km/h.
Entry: 205 km/h
